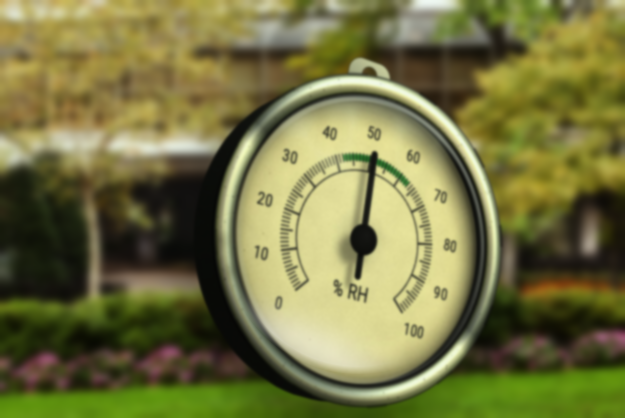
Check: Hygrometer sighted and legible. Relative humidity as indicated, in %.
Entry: 50 %
